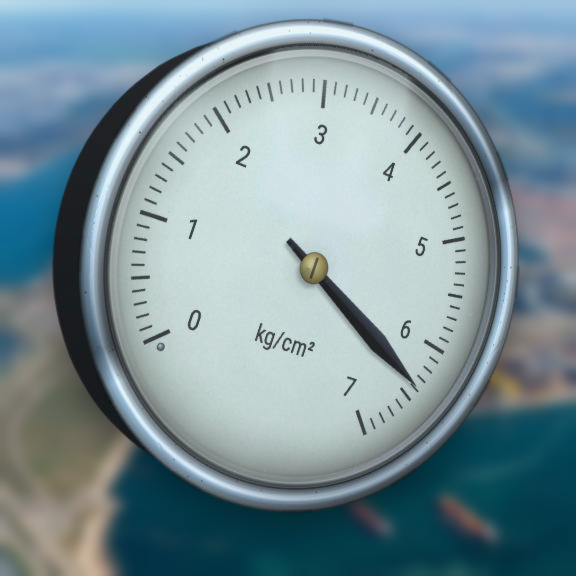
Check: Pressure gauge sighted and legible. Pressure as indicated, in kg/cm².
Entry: 6.4 kg/cm²
